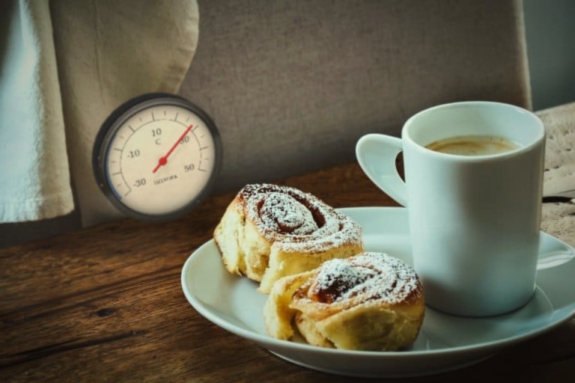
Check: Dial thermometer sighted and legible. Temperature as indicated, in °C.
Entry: 27.5 °C
